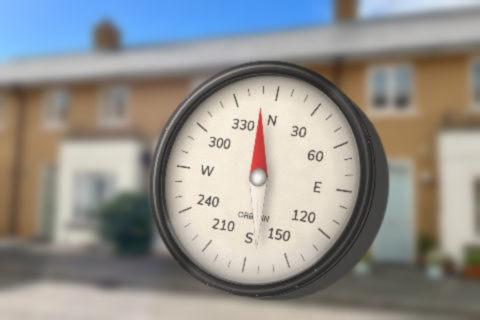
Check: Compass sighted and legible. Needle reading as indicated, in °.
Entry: 350 °
